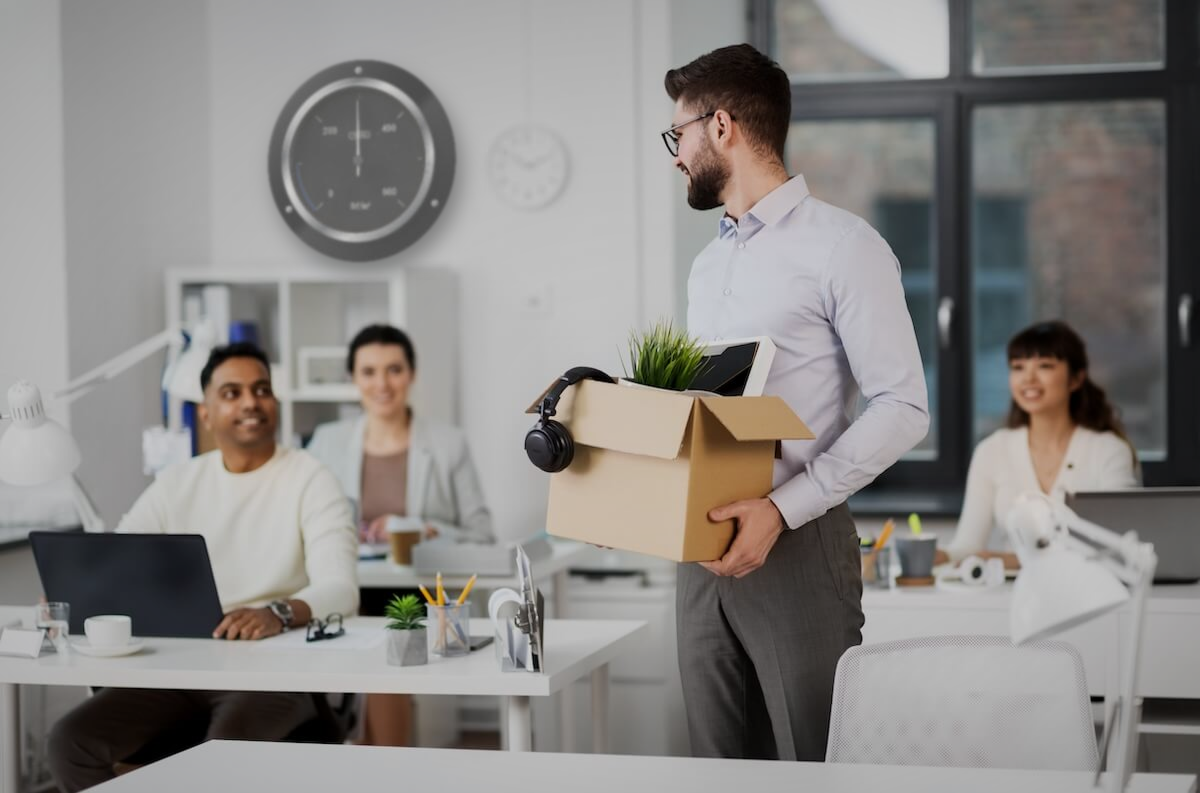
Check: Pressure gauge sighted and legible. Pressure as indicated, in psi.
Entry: 300 psi
